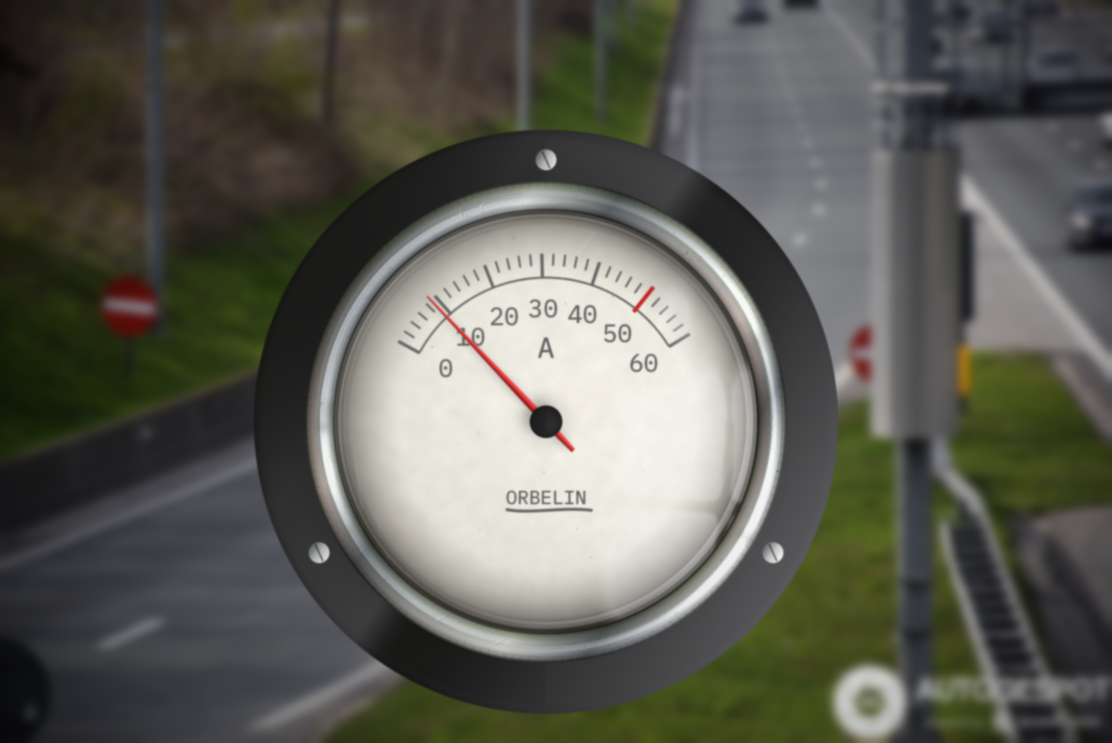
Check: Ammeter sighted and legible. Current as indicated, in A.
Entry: 9 A
